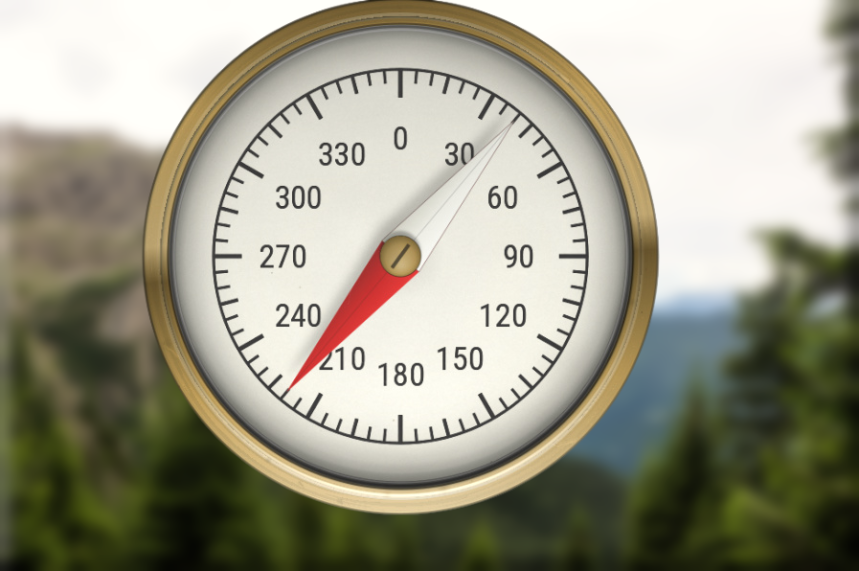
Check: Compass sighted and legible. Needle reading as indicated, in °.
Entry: 220 °
